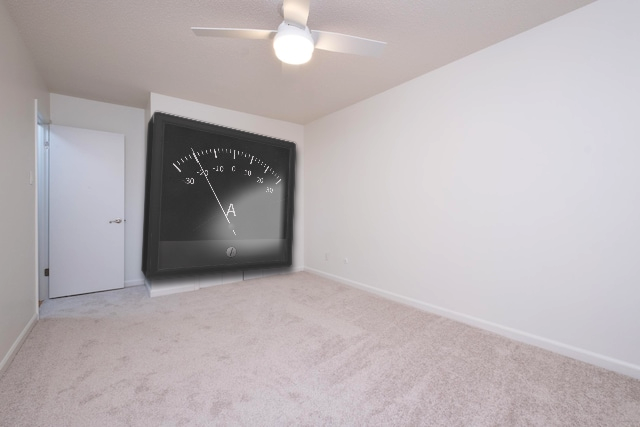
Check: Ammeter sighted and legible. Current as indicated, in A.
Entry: -20 A
